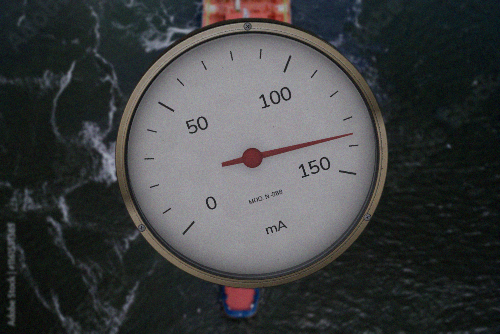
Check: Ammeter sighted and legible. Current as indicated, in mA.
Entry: 135 mA
